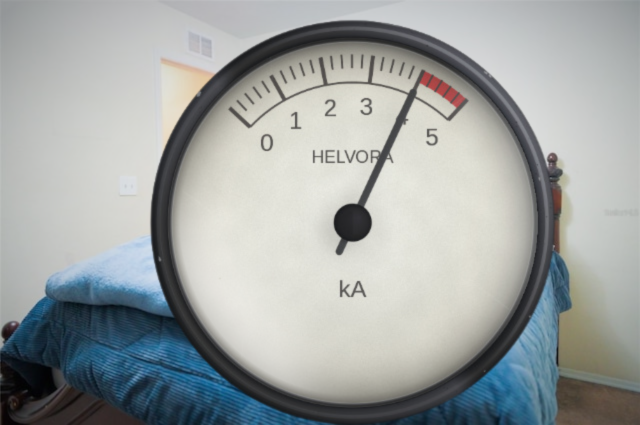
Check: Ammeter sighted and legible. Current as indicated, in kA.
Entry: 4 kA
